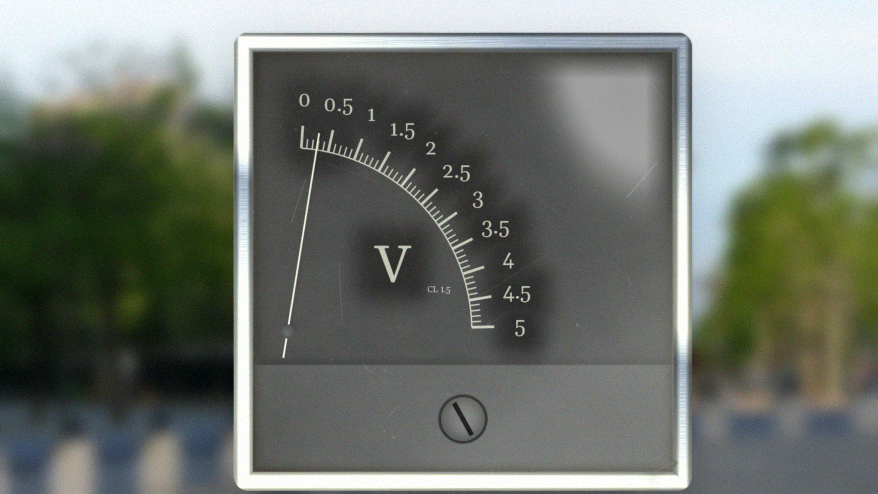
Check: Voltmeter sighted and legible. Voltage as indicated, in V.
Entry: 0.3 V
